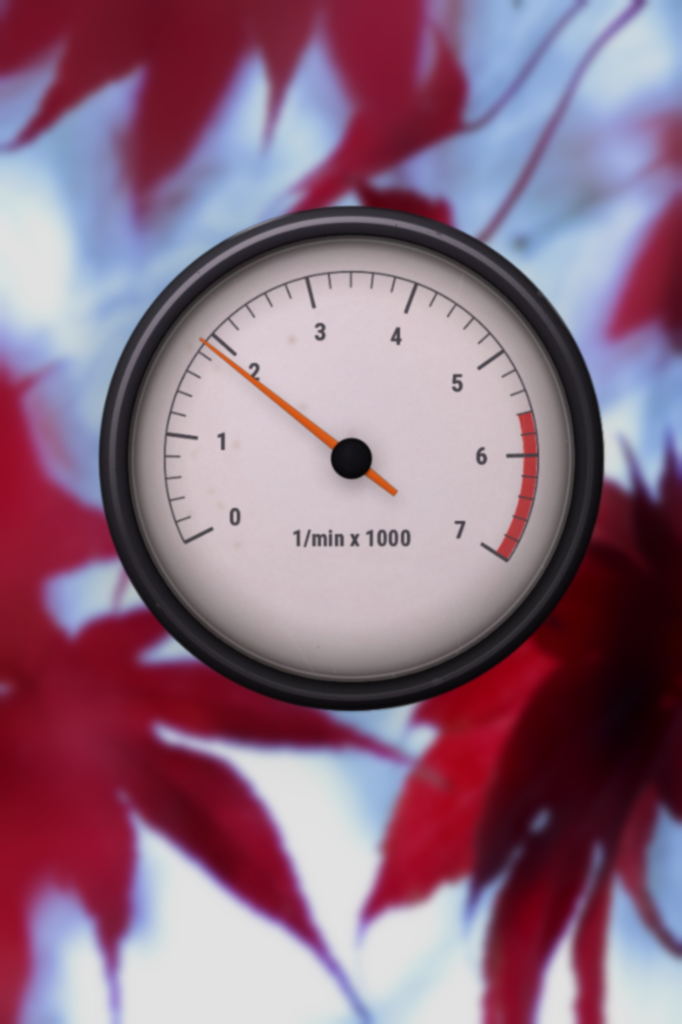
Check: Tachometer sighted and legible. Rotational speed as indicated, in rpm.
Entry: 1900 rpm
